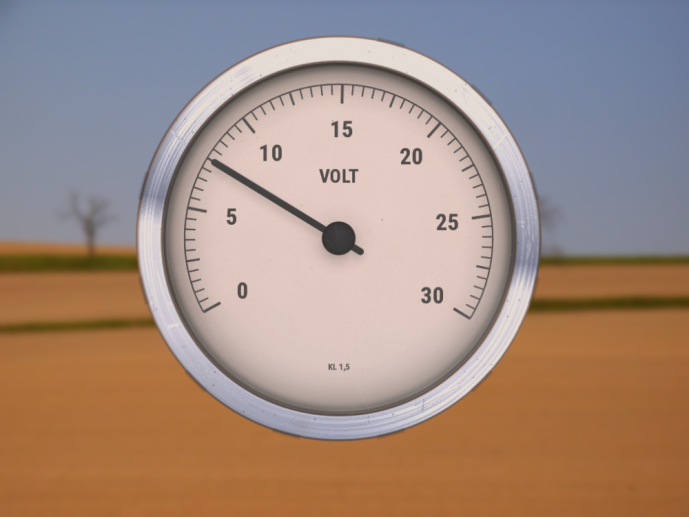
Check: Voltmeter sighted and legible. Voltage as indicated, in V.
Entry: 7.5 V
